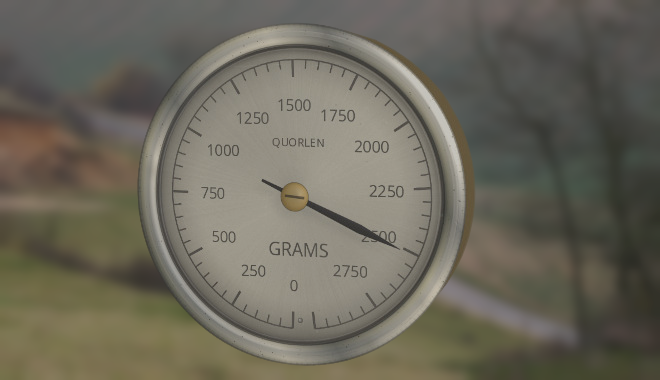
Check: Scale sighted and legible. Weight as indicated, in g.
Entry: 2500 g
